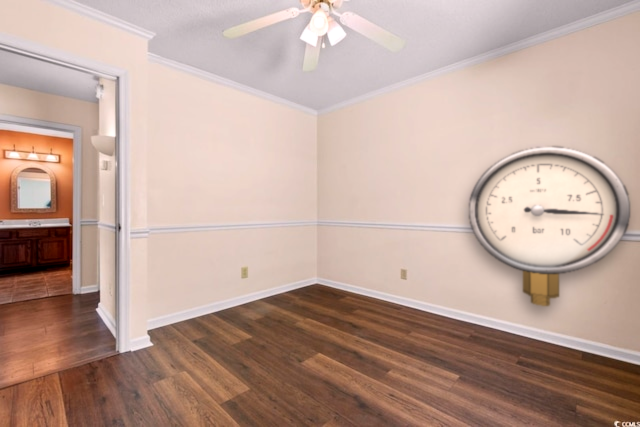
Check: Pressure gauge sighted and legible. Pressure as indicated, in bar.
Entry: 8.5 bar
